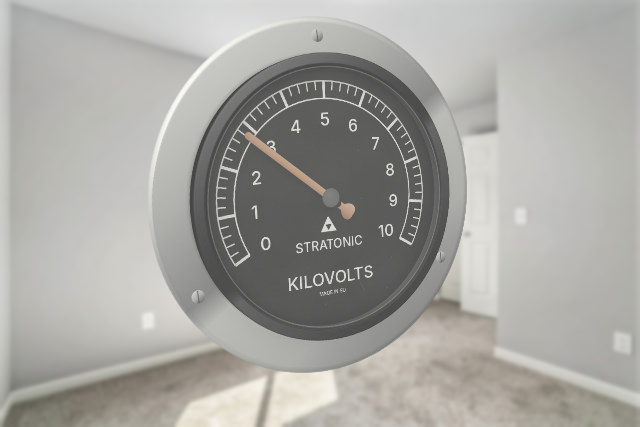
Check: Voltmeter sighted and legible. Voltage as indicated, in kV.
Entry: 2.8 kV
